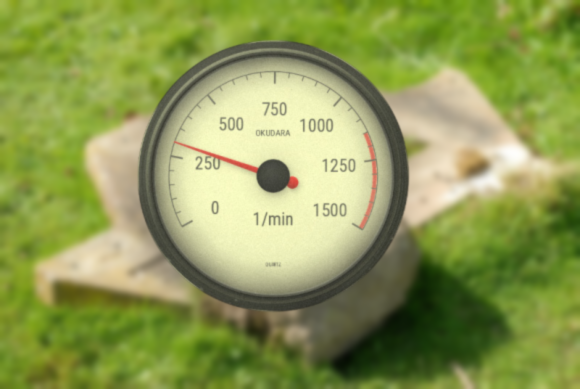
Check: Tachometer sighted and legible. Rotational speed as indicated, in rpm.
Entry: 300 rpm
